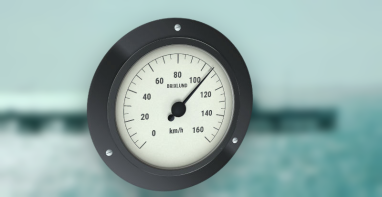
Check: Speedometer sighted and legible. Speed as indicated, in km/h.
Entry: 105 km/h
